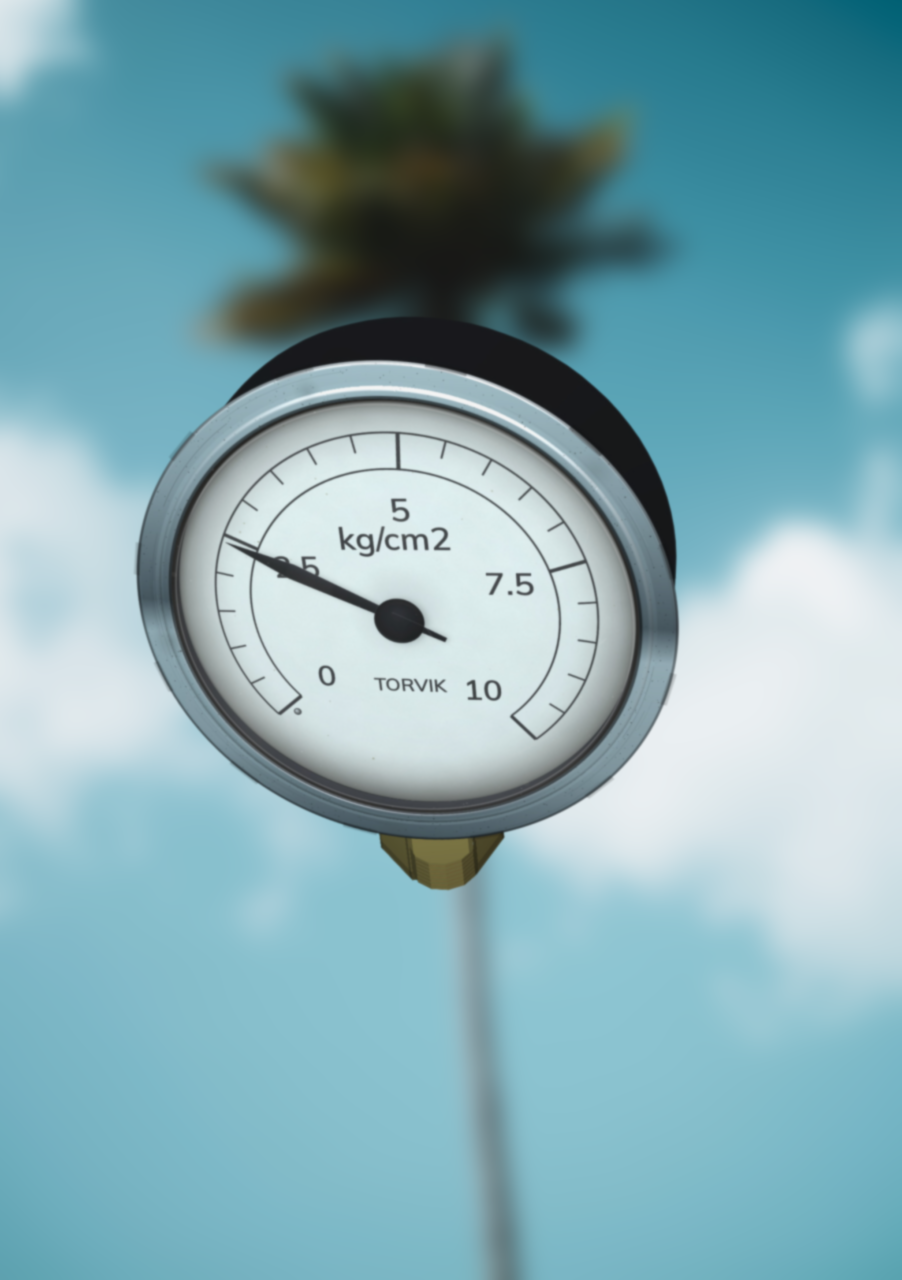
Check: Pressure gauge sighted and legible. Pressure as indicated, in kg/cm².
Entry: 2.5 kg/cm²
